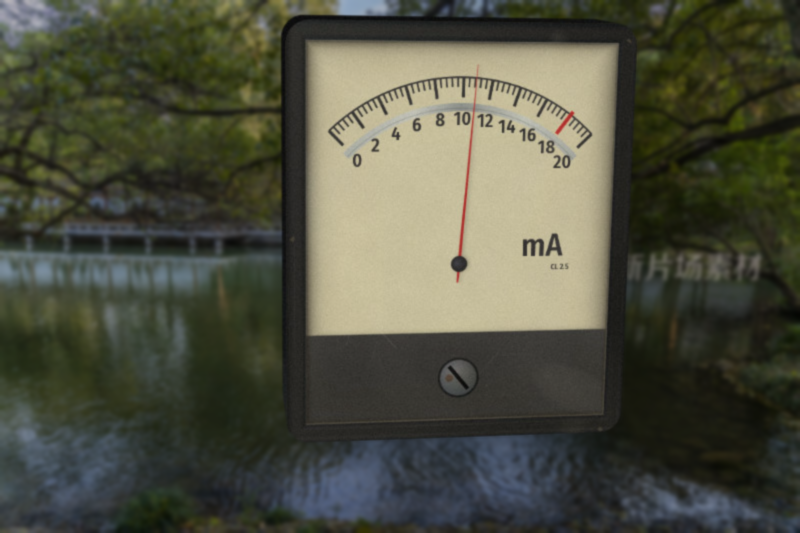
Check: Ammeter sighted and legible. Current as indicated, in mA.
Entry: 10.8 mA
